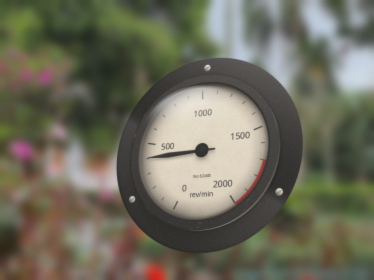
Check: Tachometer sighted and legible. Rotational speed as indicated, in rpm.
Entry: 400 rpm
